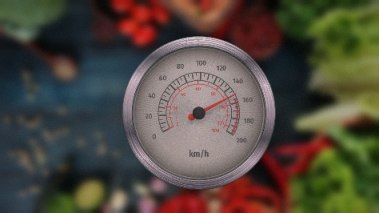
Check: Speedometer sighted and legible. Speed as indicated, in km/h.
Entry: 150 km/h
